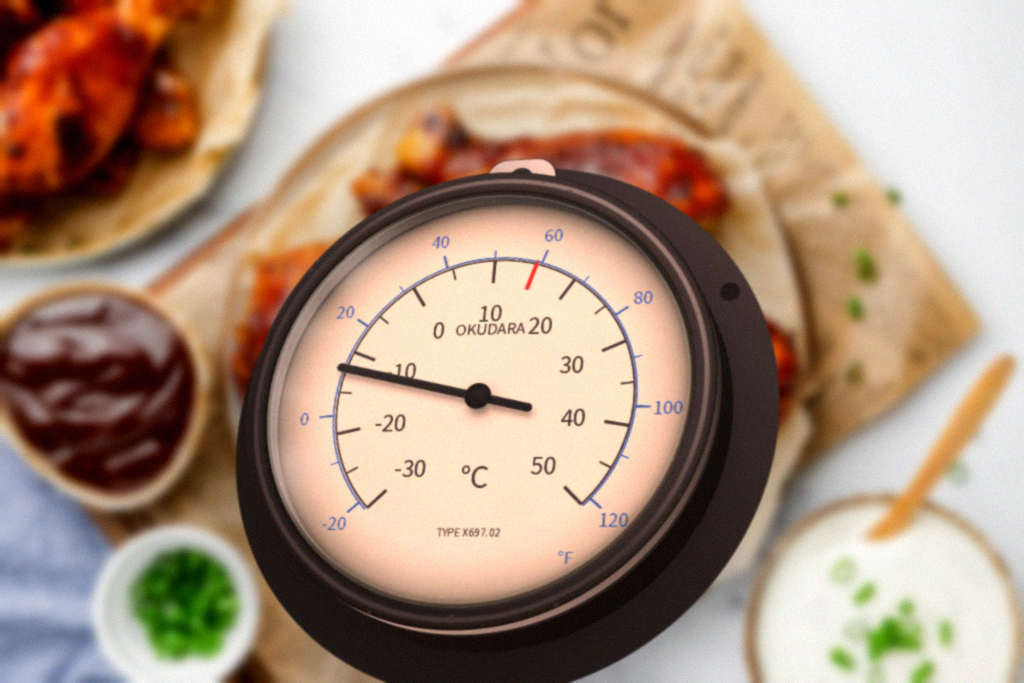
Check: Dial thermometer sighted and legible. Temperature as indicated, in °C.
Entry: -12.5 °C
